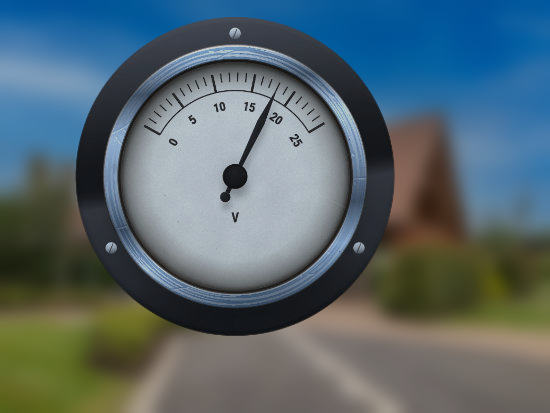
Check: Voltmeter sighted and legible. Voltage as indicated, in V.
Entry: 18 V
